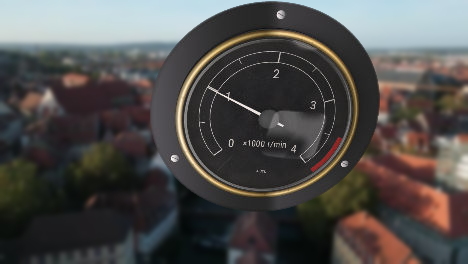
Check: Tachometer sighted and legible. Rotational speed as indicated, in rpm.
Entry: 1000 rpm
